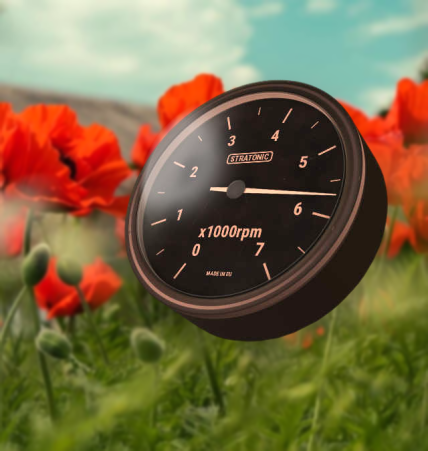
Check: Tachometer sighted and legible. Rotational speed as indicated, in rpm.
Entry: 5750 rpm
